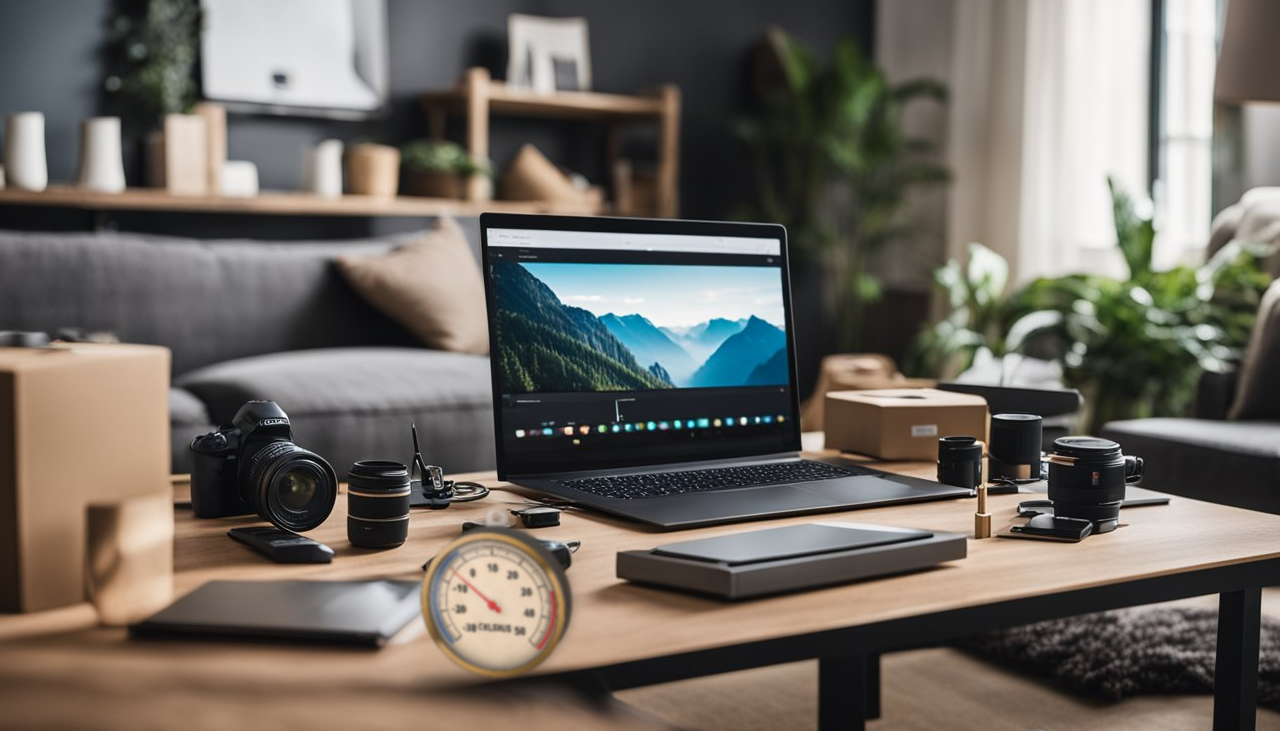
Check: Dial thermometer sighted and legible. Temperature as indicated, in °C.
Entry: -5 °C
